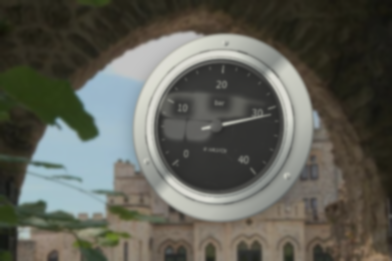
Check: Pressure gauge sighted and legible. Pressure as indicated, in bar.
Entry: 31 bar
